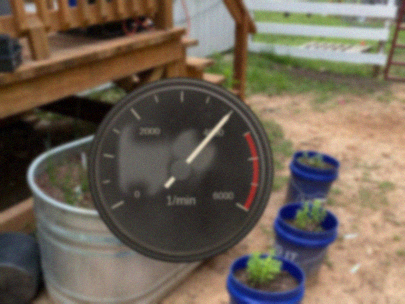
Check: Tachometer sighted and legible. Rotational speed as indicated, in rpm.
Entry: 4000 rpm
